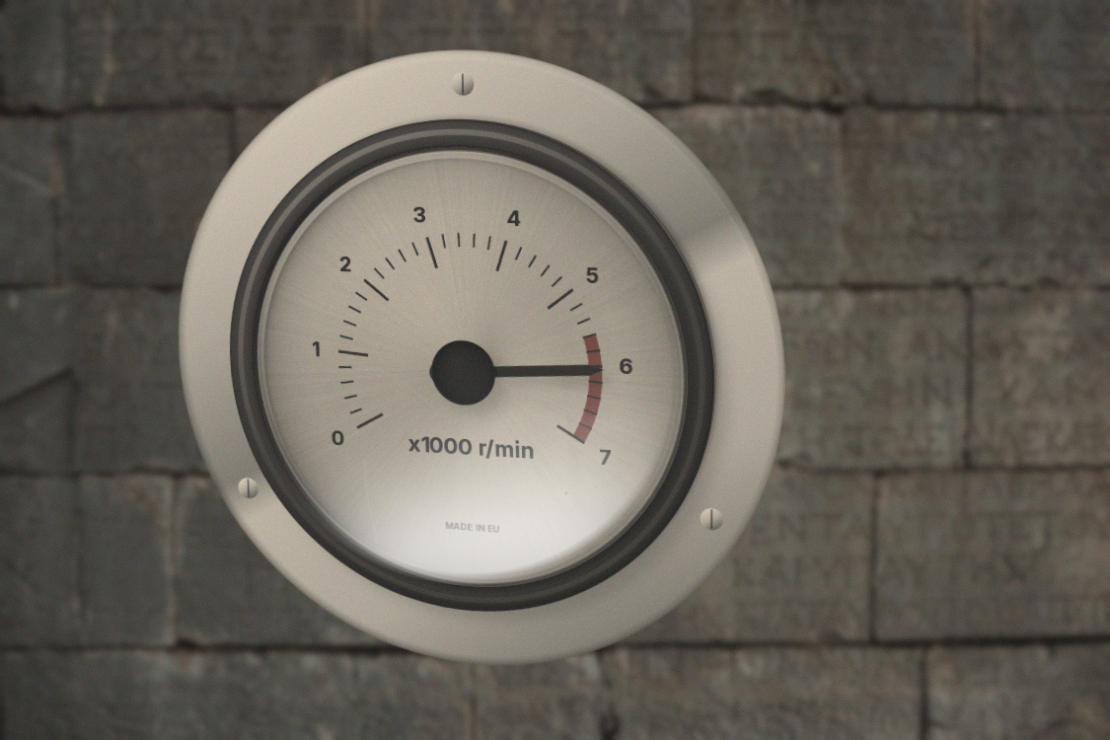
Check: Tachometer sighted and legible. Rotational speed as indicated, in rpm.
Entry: 6000 rpm
